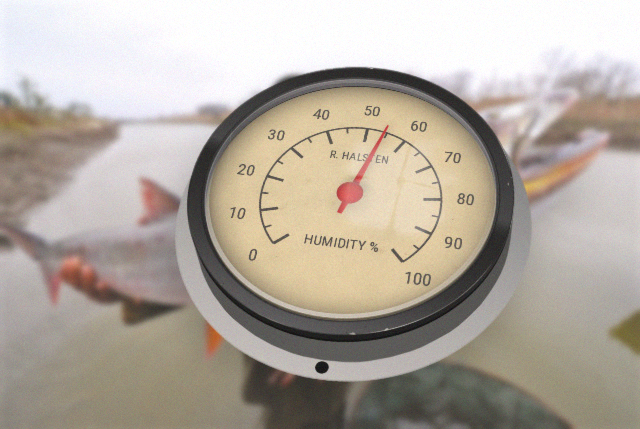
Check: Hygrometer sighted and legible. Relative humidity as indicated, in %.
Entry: 55 %
